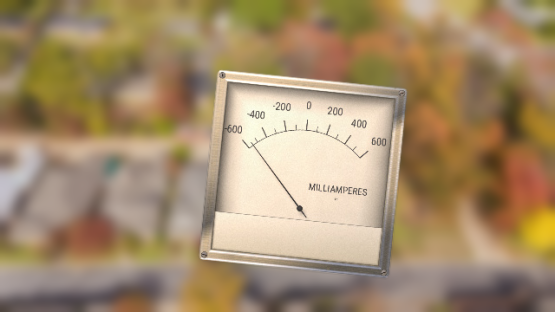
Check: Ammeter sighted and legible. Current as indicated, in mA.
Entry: -550 mA
